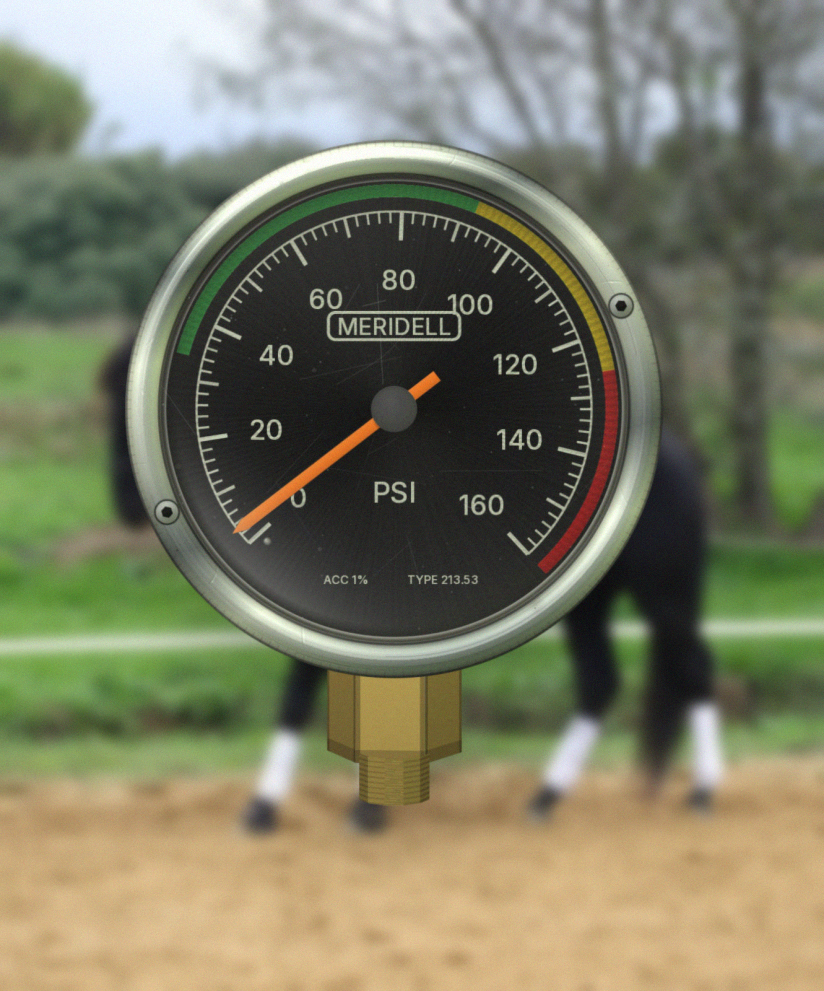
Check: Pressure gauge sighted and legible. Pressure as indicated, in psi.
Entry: 3 psi
